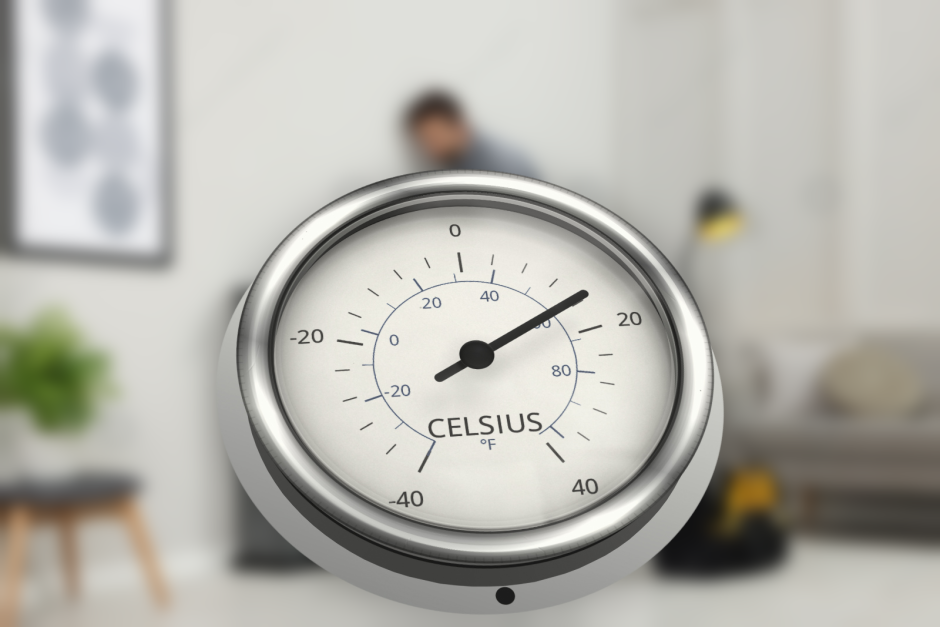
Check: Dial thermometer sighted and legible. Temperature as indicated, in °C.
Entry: 16 °C
